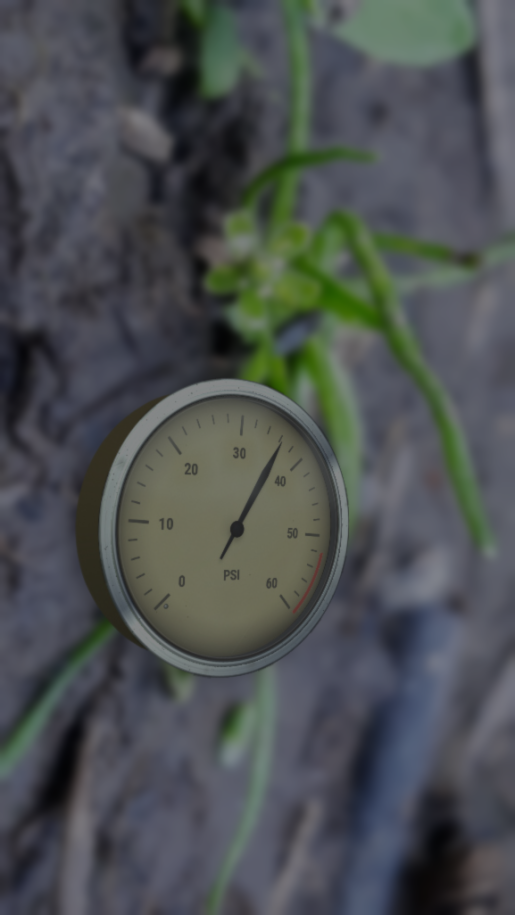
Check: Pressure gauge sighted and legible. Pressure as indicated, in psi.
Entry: 36 psi
